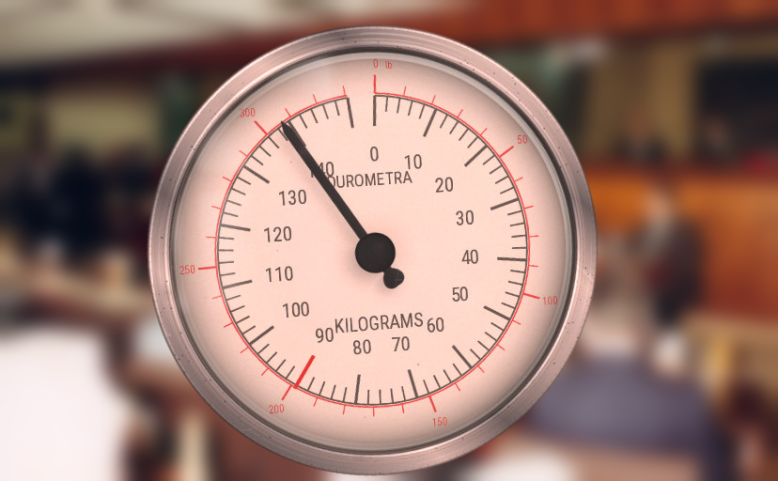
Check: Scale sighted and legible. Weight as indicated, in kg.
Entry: 139 kg
